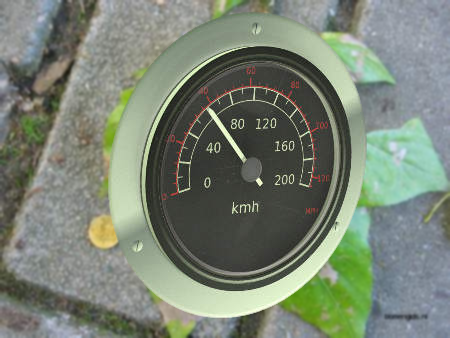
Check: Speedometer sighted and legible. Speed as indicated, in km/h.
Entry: 60 km/h
